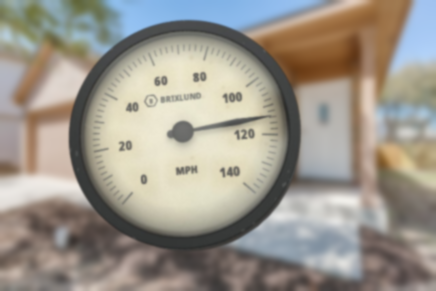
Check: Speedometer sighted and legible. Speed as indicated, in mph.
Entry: 114 mph
